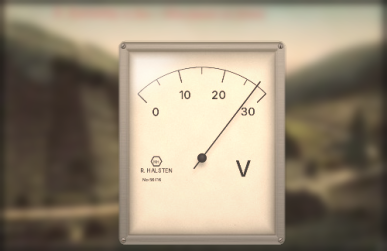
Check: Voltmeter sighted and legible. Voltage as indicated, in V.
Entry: 27.5 V
